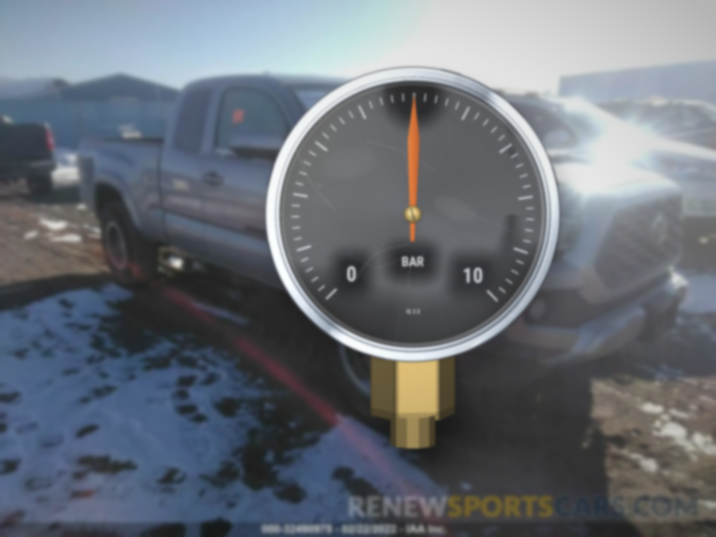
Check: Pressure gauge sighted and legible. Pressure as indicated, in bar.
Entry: 5 bar
